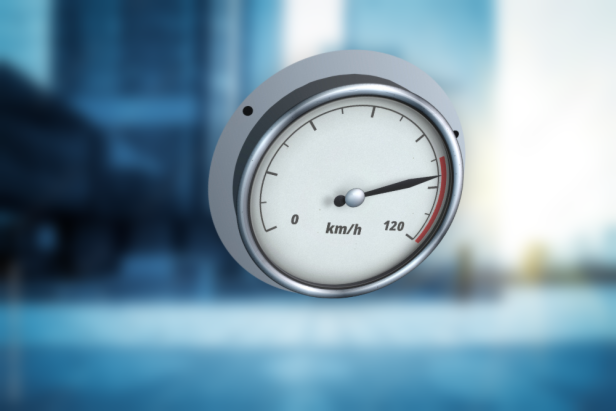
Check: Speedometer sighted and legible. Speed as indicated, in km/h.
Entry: 95 km/h
